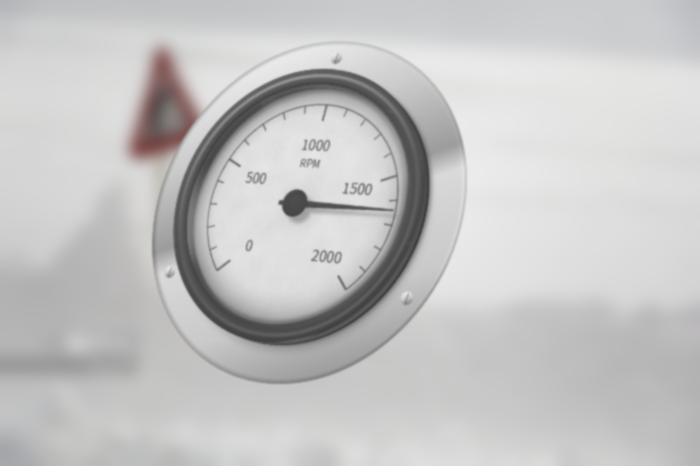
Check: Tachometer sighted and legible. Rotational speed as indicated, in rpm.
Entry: 1650 rpm
